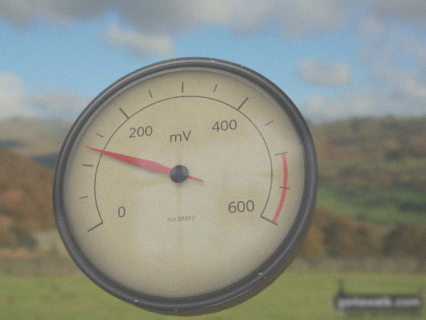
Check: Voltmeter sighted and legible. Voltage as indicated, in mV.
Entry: 125 mV
